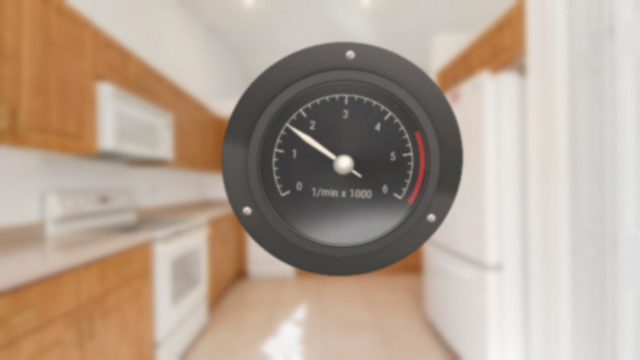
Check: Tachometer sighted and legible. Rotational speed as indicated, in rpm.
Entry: 1600 rpm
